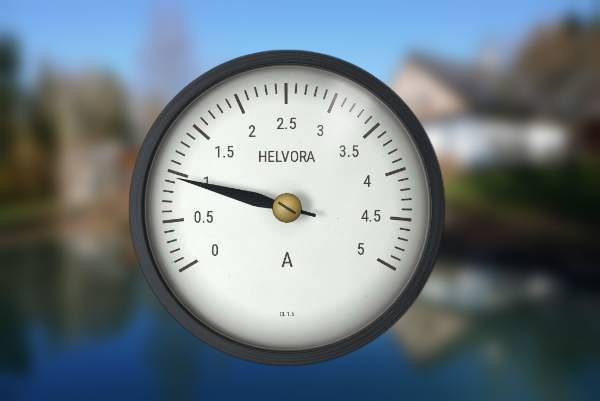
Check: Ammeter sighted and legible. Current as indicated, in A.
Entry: 0.95 A
